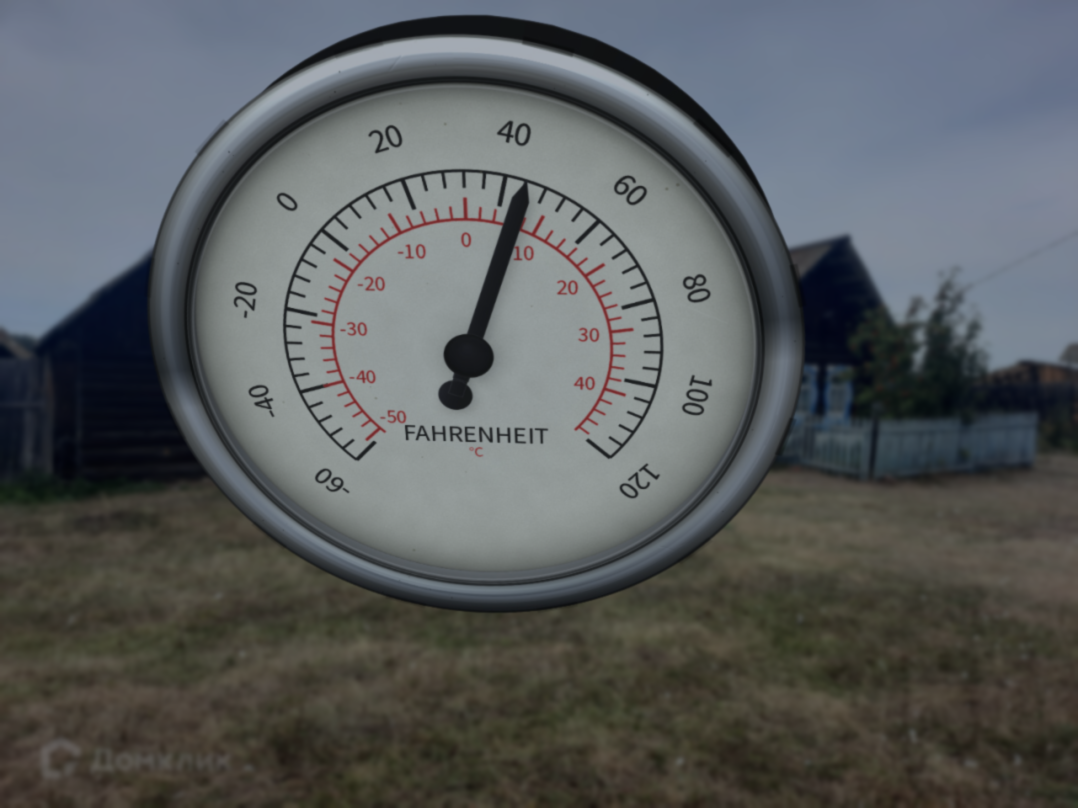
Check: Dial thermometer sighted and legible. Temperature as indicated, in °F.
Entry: 44 °F
